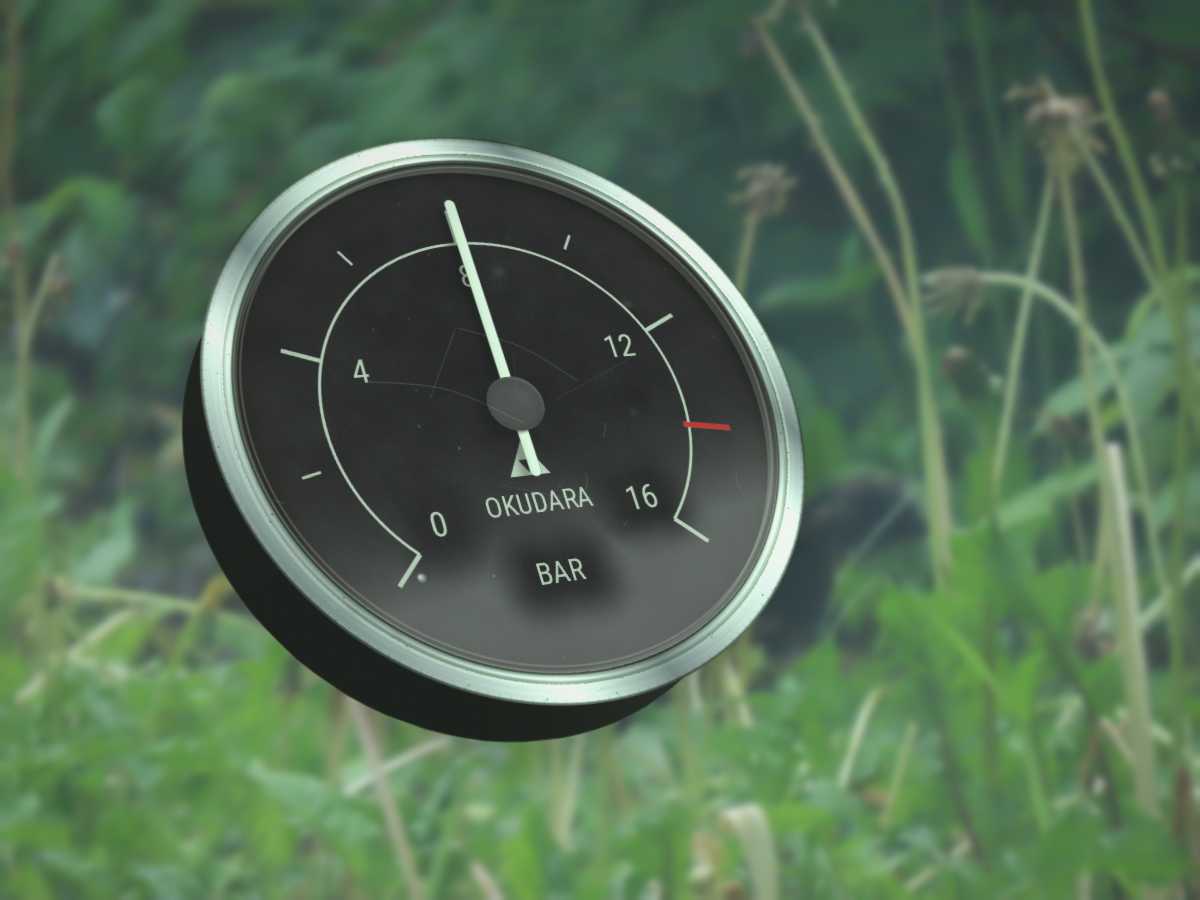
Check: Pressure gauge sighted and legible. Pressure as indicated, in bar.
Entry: 8 bar
